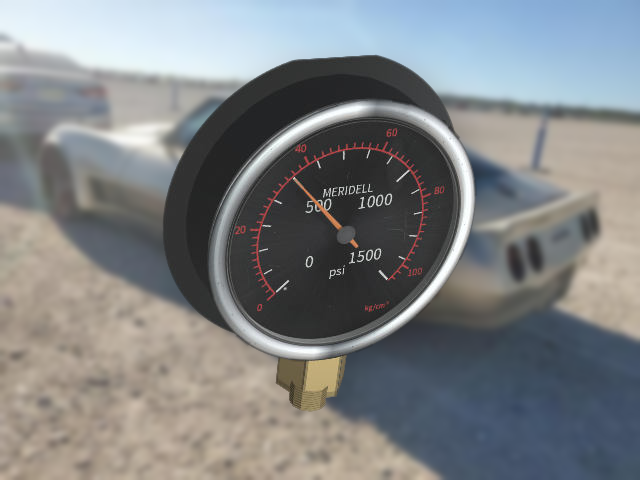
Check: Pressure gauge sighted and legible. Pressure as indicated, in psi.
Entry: 500 psi
